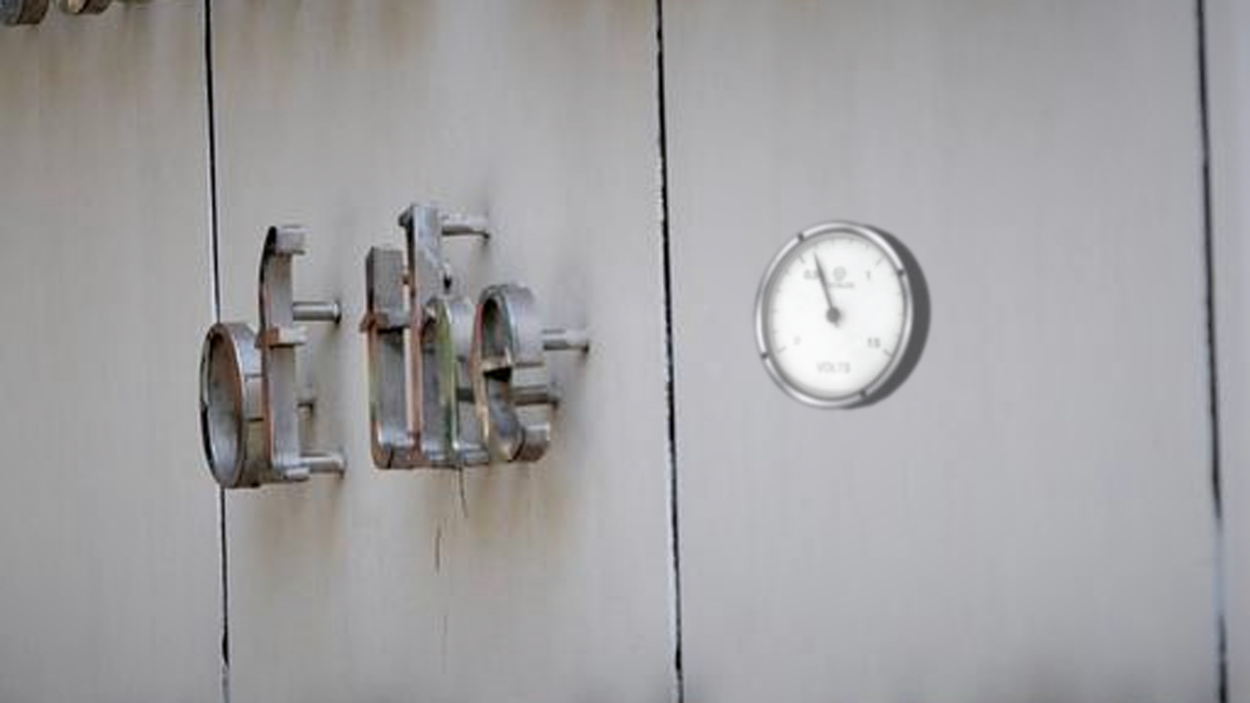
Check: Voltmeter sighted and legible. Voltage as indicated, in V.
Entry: 0.6 V
